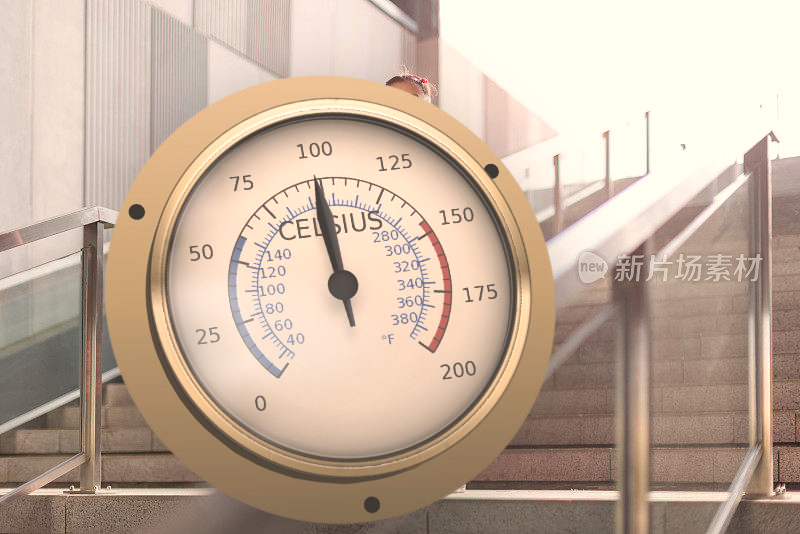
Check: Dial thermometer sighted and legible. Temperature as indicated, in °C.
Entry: 97.5 °C
